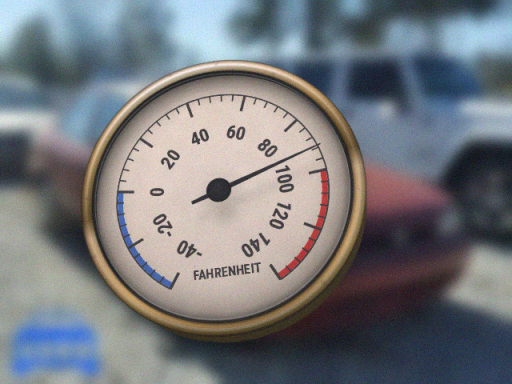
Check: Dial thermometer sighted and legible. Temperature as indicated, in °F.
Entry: 92 °F
